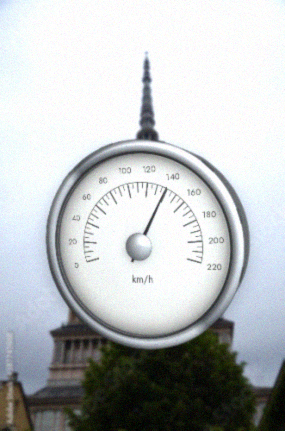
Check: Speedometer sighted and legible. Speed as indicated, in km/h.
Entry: 140 km/h
